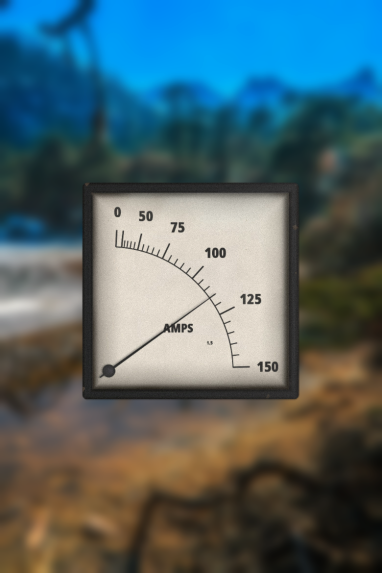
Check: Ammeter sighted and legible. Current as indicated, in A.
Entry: 115 A
